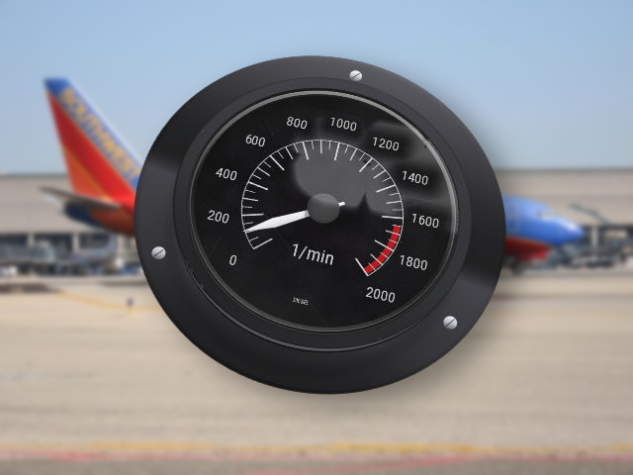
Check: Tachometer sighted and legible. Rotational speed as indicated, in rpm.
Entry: 100 rpm
